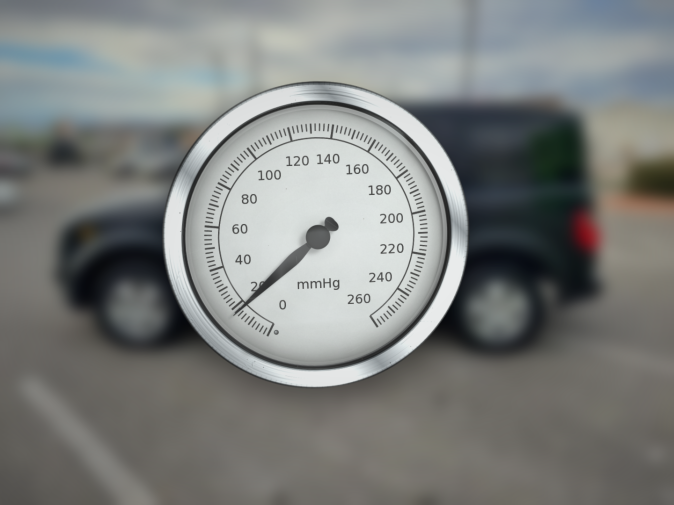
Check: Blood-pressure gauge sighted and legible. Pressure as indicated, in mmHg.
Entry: 18 mmHg
